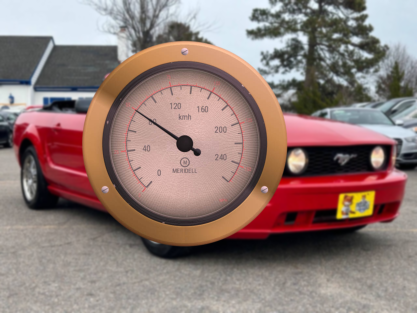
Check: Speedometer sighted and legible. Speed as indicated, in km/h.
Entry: 80 km/h
